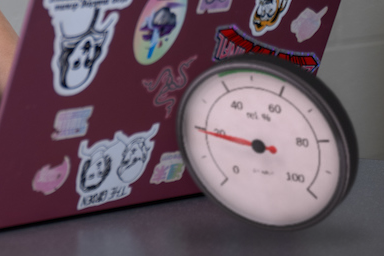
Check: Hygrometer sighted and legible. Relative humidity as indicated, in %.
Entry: 20 %
